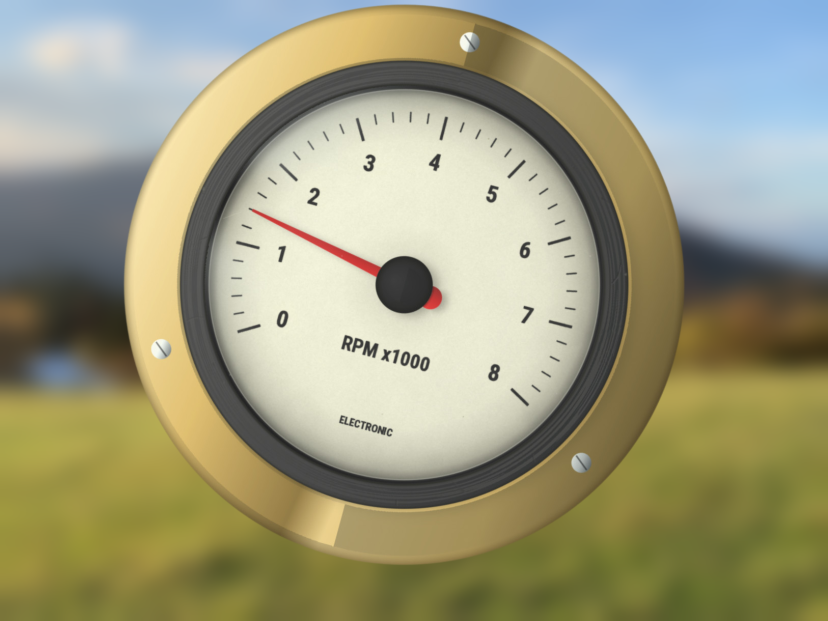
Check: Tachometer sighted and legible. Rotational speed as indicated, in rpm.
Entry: 1400 rpm
